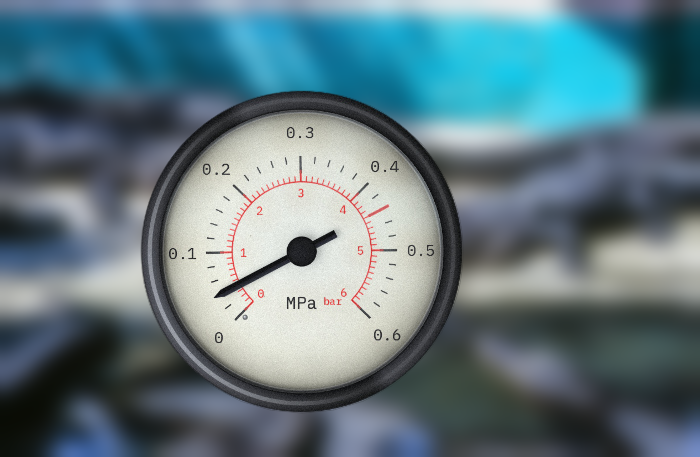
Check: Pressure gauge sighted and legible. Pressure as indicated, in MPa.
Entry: 0.04 MPa
